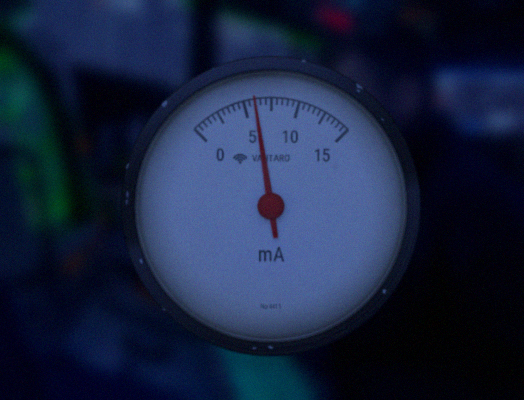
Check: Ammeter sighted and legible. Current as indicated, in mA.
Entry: 6 mA
